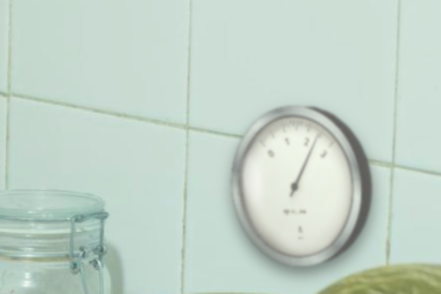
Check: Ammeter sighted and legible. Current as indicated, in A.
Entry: 2.5 A
